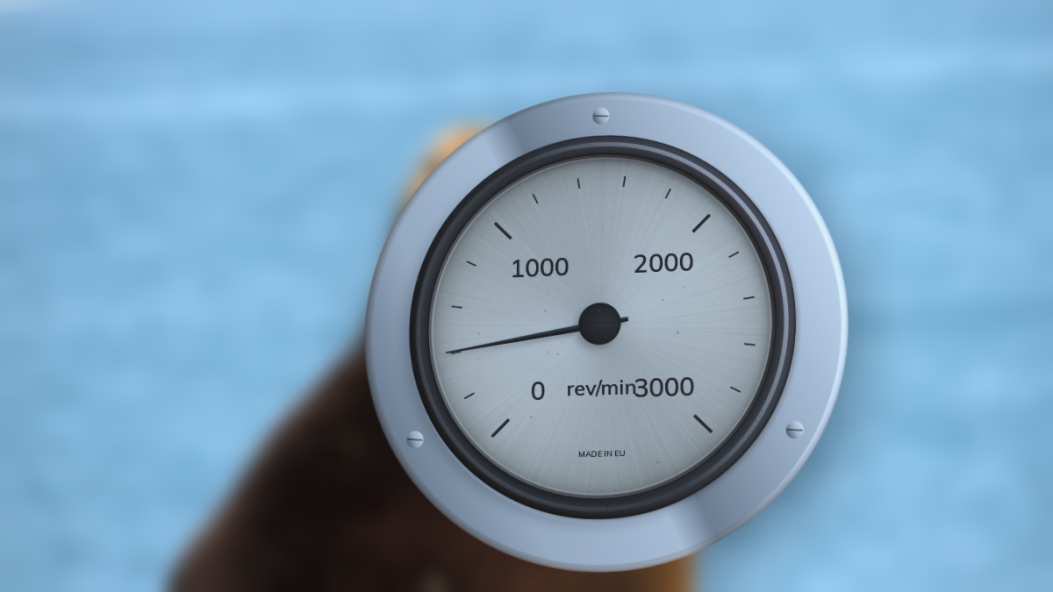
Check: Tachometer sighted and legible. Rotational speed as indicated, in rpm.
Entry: 400 rpm
